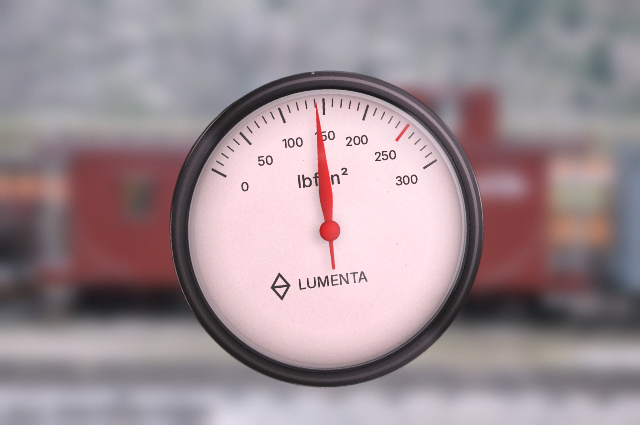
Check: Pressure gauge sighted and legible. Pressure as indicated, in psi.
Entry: 140 psi
